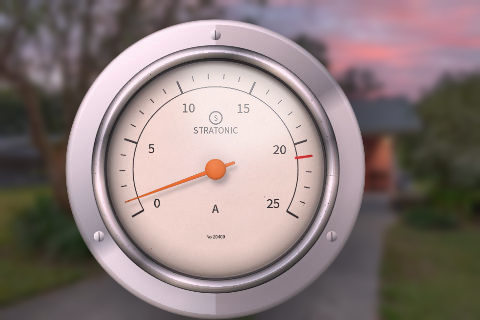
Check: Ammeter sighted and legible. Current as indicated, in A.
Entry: 1 A
